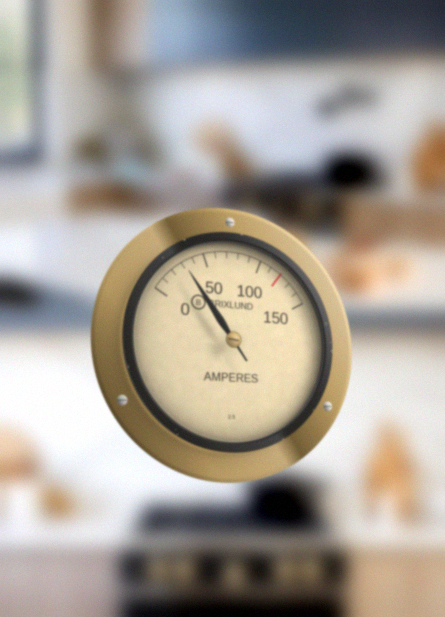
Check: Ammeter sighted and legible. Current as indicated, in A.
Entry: 30 A
